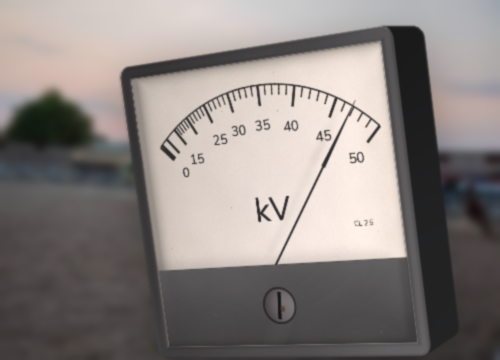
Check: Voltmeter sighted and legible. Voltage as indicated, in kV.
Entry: 47 kV
